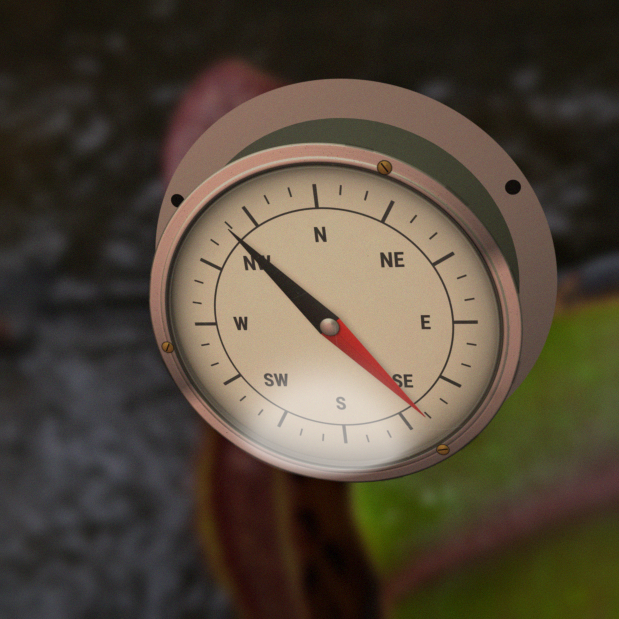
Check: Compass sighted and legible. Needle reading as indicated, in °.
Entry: 140 °
